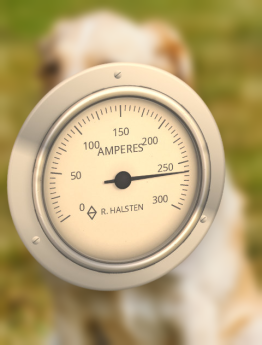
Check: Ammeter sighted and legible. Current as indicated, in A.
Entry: 260 A
